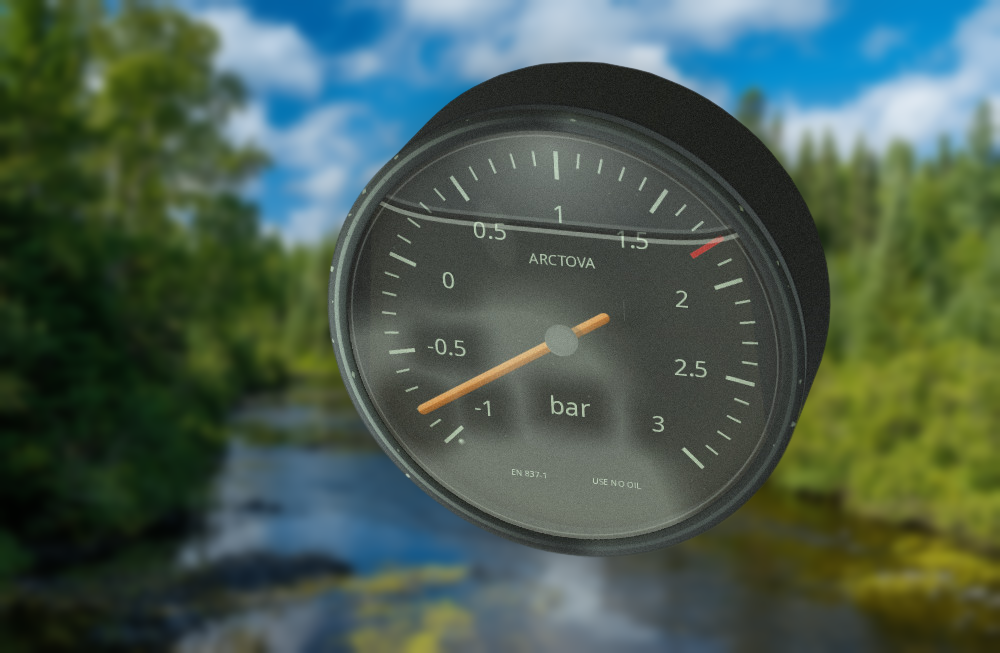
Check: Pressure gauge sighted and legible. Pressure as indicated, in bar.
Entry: -0.8 bar
